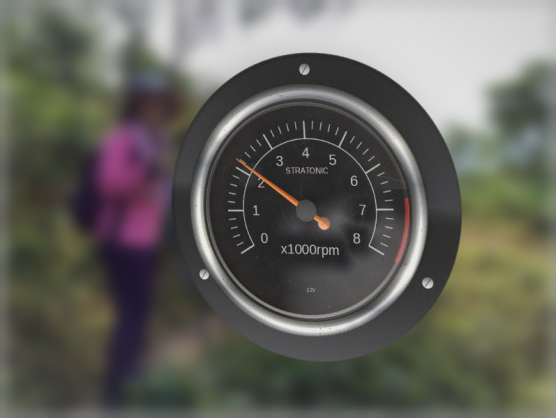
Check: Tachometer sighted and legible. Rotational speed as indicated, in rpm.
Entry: 2200 rpm
